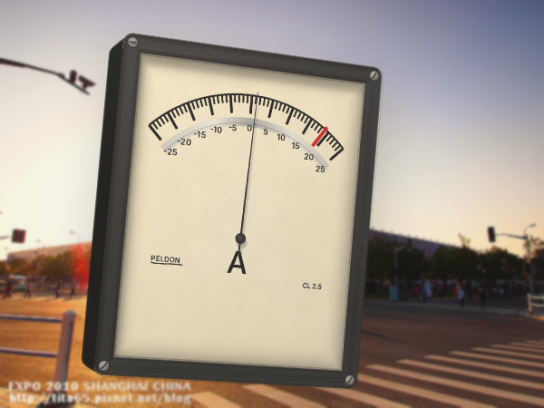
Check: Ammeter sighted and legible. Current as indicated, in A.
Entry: 1 A
